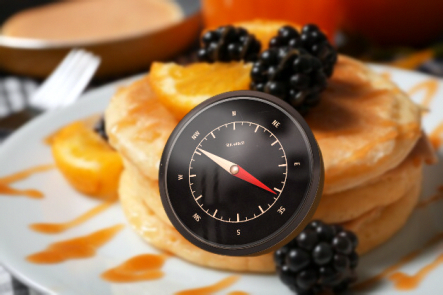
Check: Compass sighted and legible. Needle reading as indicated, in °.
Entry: 125 °
